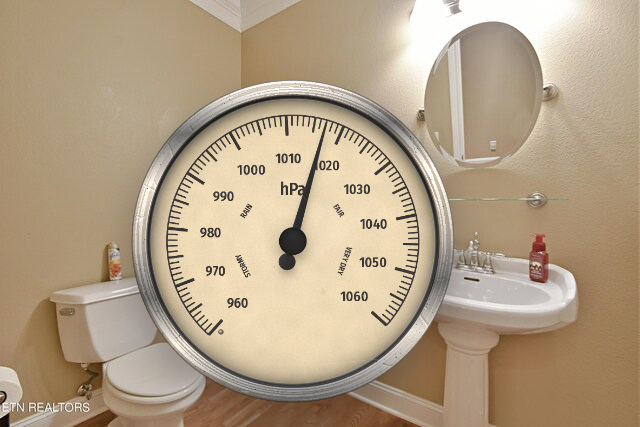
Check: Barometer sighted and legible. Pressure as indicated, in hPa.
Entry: 1017 hPa
